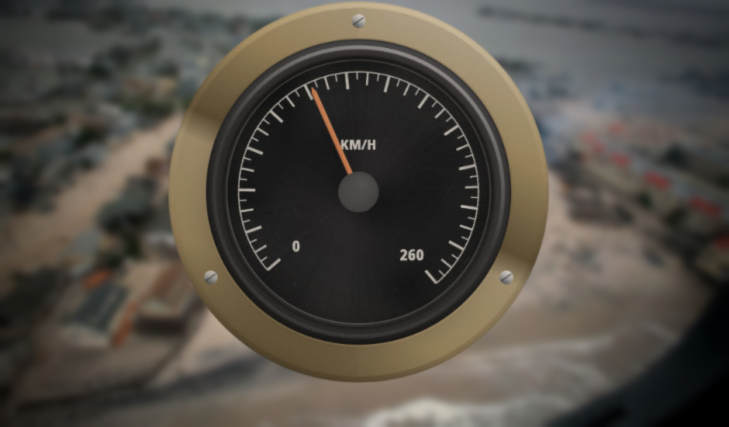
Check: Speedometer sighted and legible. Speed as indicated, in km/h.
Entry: 102.5 km/h
